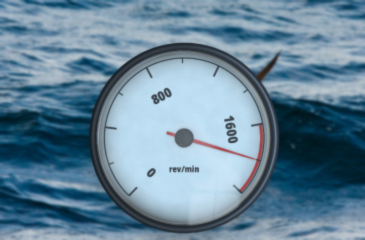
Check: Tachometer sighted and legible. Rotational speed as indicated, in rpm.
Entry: 1800 rpm
